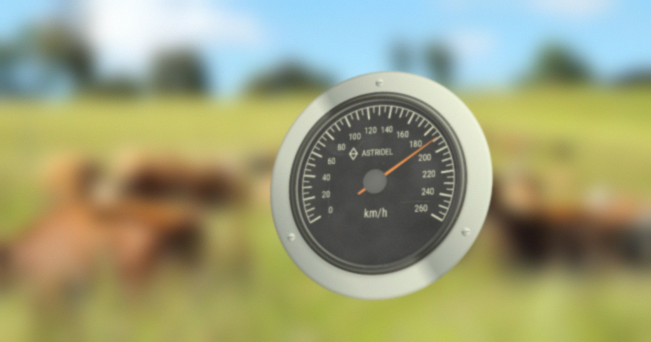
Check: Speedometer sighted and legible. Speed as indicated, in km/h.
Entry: 190 km/h
